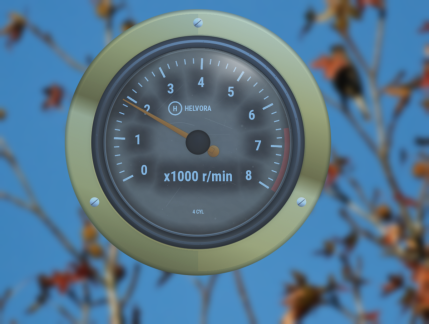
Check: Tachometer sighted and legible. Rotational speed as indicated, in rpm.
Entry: 1900 rpm
